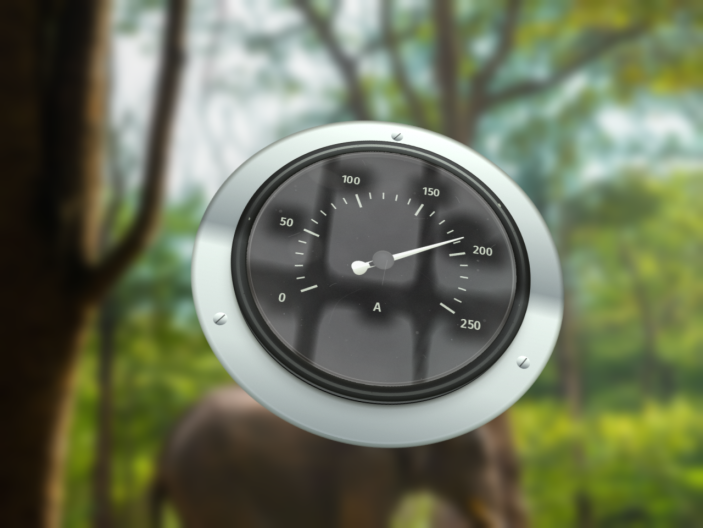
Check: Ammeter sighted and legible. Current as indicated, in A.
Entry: 190 A
